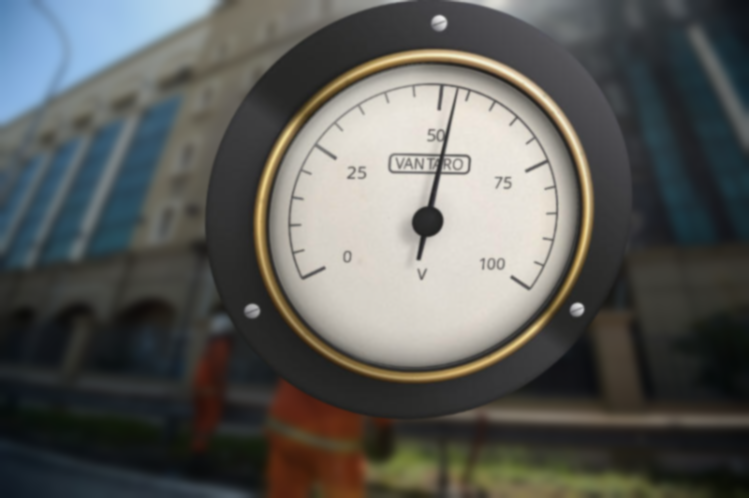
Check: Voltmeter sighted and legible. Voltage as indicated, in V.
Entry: 52.5 V
